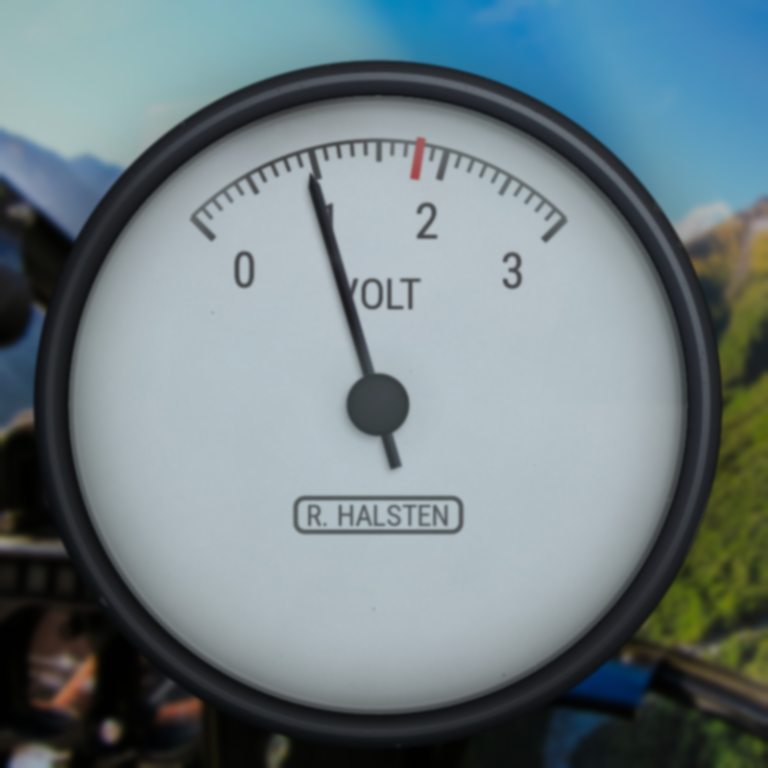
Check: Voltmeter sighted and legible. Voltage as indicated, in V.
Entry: 0.95 V
